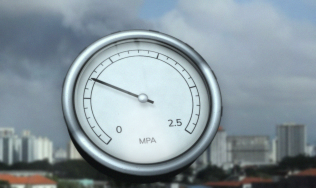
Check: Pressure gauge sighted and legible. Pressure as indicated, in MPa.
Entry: 0.7 MPa
